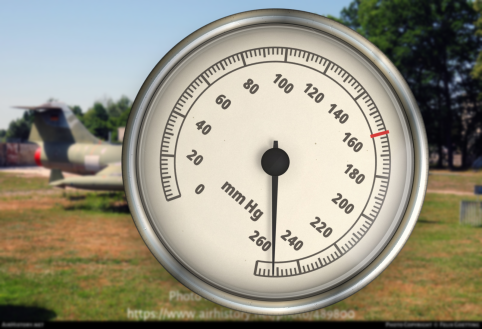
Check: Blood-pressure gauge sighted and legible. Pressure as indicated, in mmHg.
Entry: 252 mmHg
